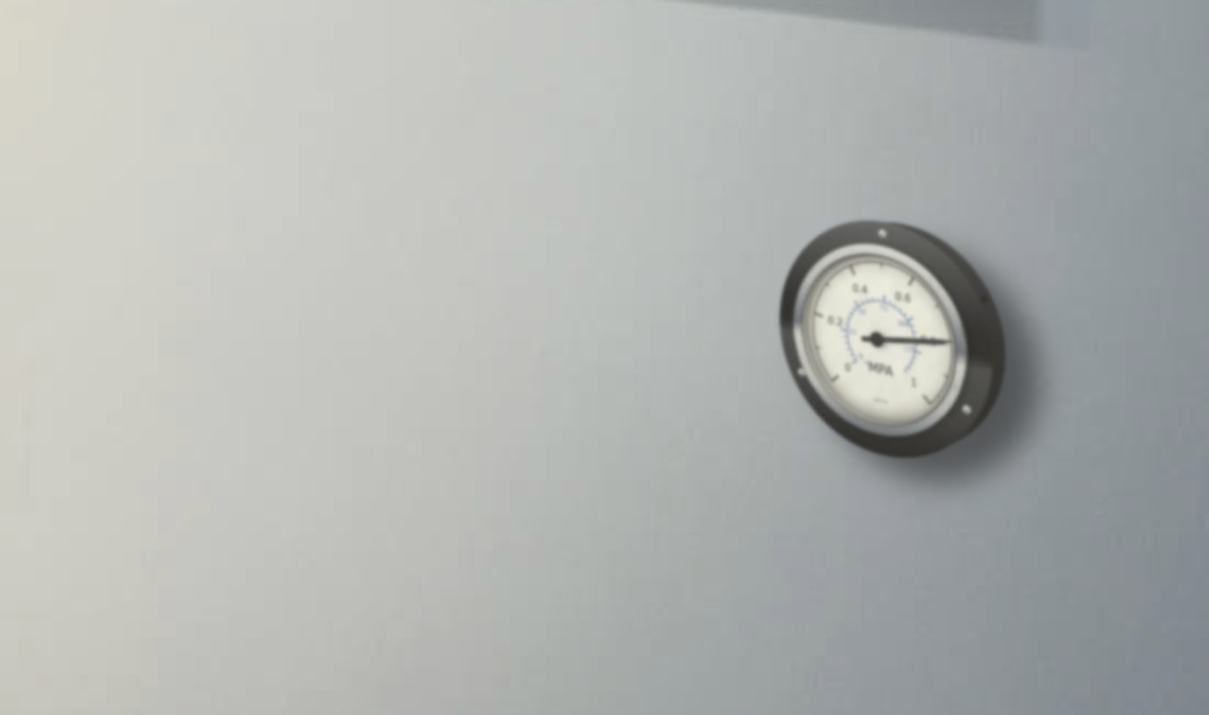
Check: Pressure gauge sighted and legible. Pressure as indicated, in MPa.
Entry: 0.8 MPa
